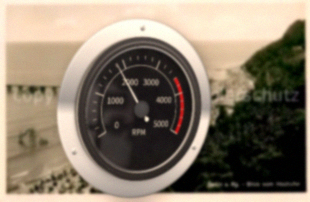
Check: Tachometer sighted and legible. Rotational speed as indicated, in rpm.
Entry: 1800 rpm
